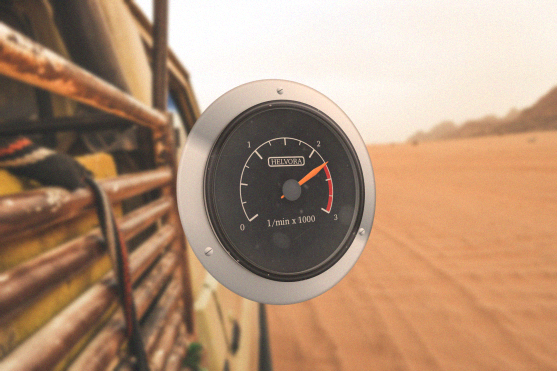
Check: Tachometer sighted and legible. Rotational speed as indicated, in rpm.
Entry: 2250 rpm
